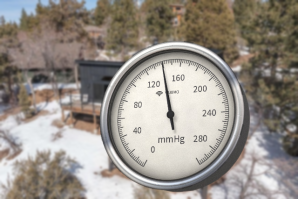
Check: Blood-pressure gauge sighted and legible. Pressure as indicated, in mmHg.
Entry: 140 mmHg
